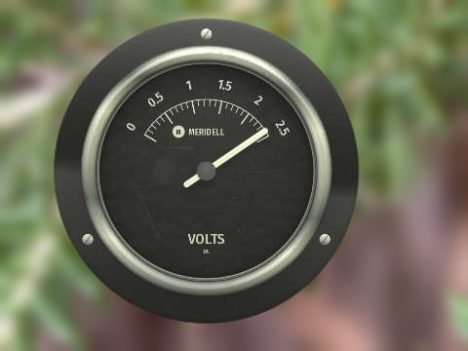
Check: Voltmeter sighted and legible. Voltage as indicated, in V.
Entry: 2.4 V
